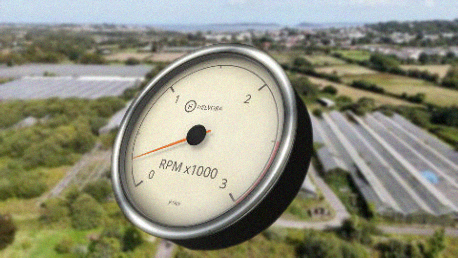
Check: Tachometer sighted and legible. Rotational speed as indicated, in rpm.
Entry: 250 rpm
